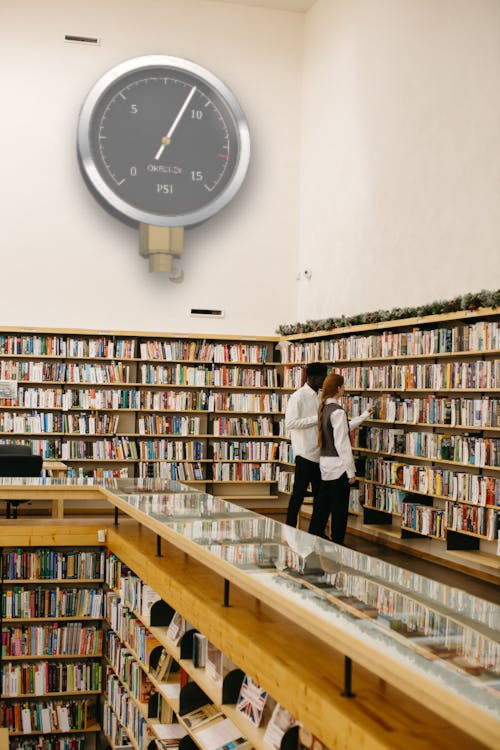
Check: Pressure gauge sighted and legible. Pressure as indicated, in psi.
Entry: 9 psi
